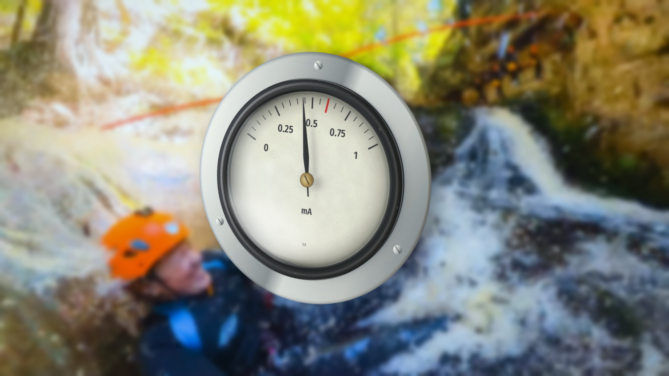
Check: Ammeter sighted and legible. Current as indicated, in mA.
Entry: 0.45 mA
